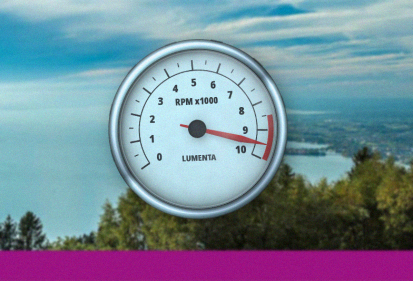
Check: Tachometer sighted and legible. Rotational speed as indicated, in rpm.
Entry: 9500 rpm
